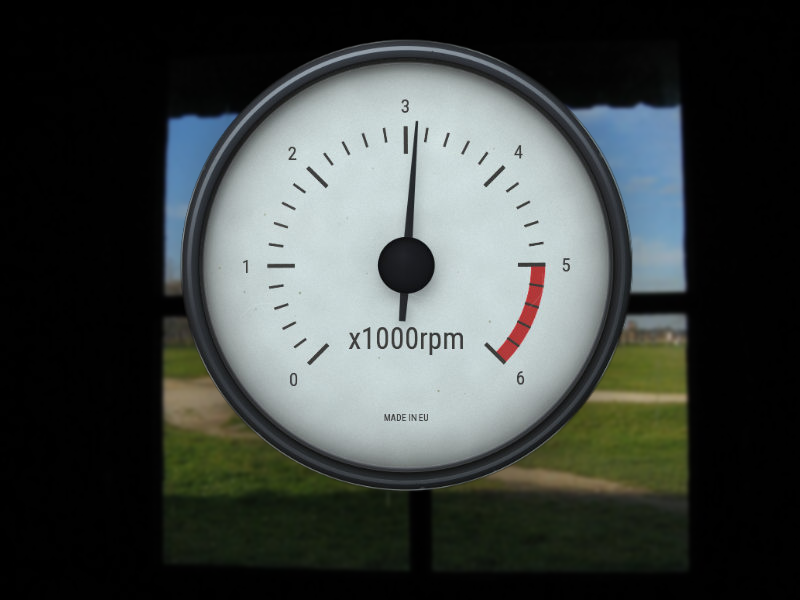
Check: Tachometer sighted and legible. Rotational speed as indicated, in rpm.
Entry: 3100 rpm
